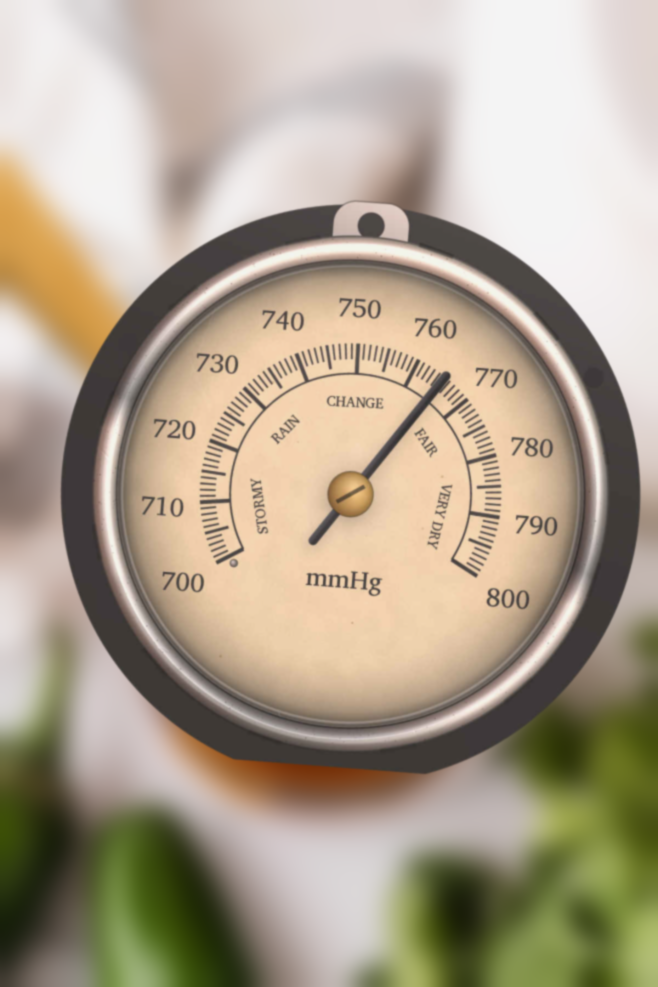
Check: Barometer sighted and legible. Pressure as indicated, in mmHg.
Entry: 765 mmHg
